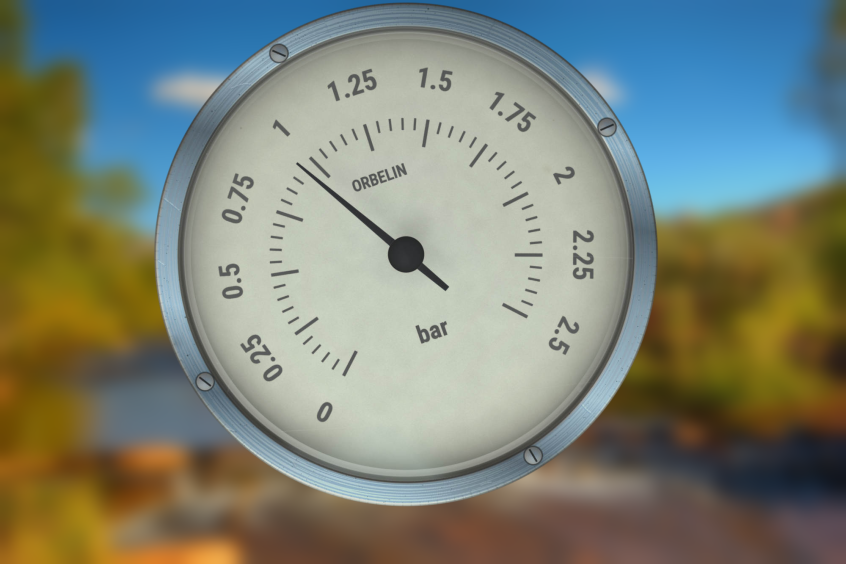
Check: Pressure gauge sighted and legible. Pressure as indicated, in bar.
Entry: 0.95 bar
